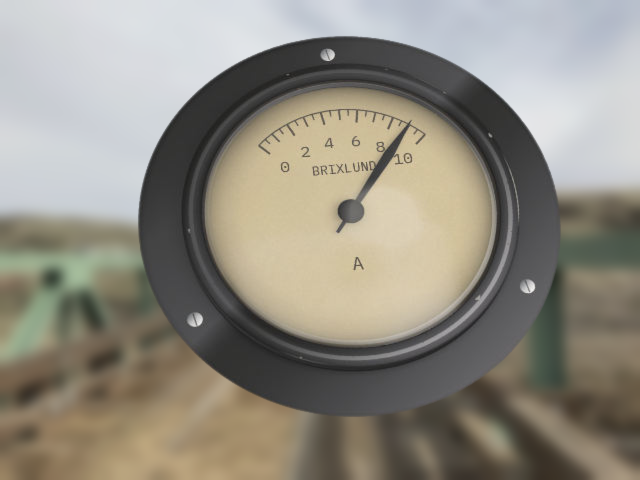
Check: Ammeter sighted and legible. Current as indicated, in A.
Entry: 9 A
